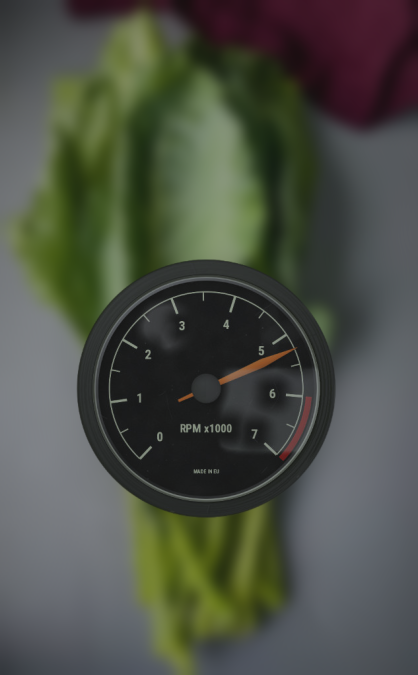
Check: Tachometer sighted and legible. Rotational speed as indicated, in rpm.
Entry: 5250 rpm
